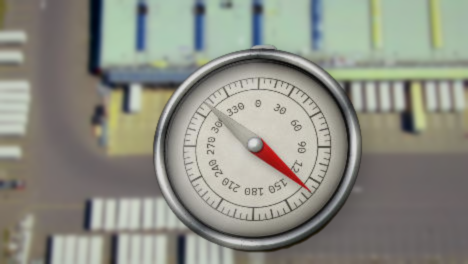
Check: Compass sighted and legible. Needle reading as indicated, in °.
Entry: 130 °
